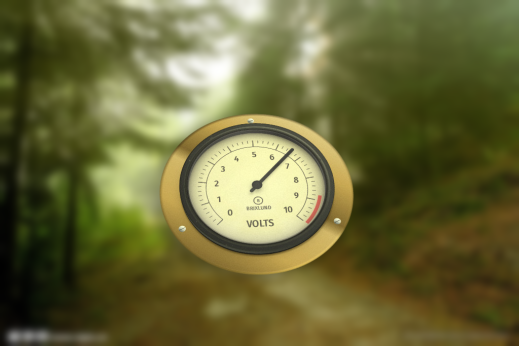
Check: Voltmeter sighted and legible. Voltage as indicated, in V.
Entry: 6.6 V
